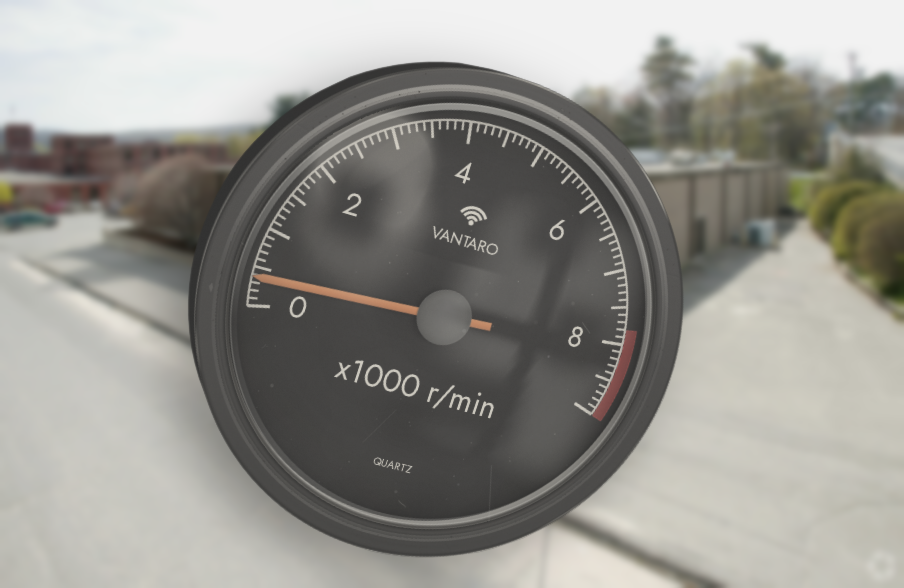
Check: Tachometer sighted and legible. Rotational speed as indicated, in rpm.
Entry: 400 rpm
